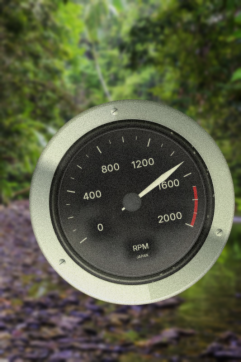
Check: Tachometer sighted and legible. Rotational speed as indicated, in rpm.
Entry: 1500 rpm
